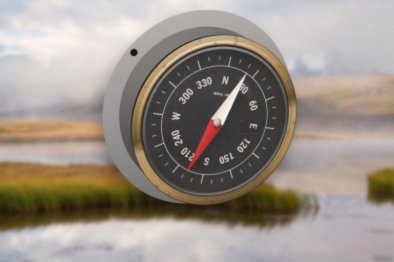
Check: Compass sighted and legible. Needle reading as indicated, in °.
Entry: 200 °
